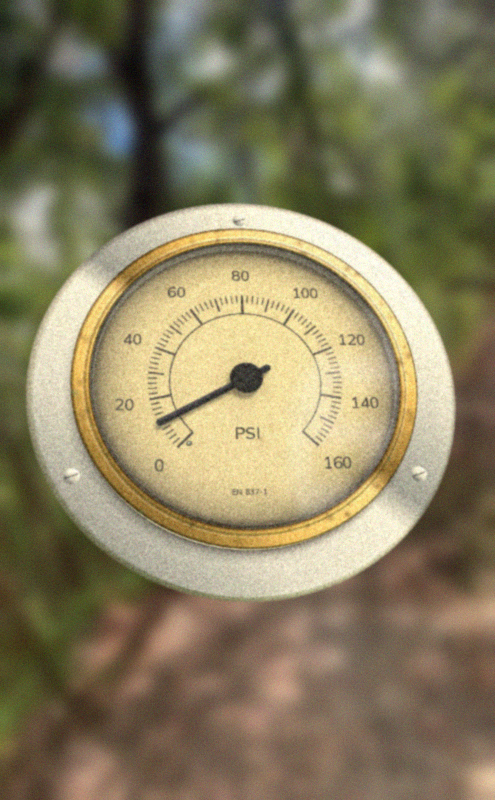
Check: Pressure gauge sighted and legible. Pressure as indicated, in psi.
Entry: 10 psi
